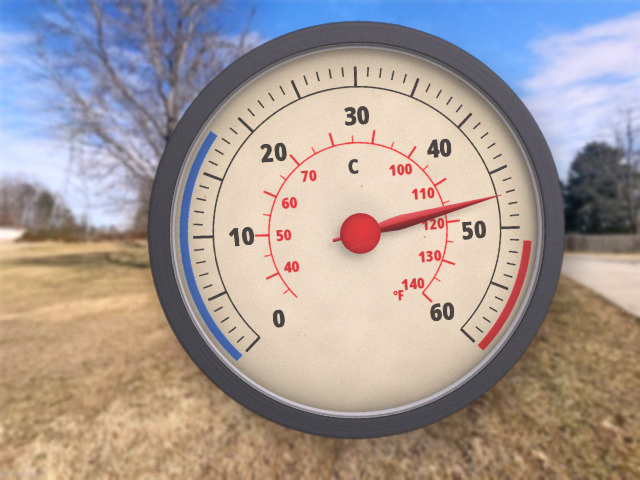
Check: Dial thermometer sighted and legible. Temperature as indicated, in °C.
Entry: 47 °C
